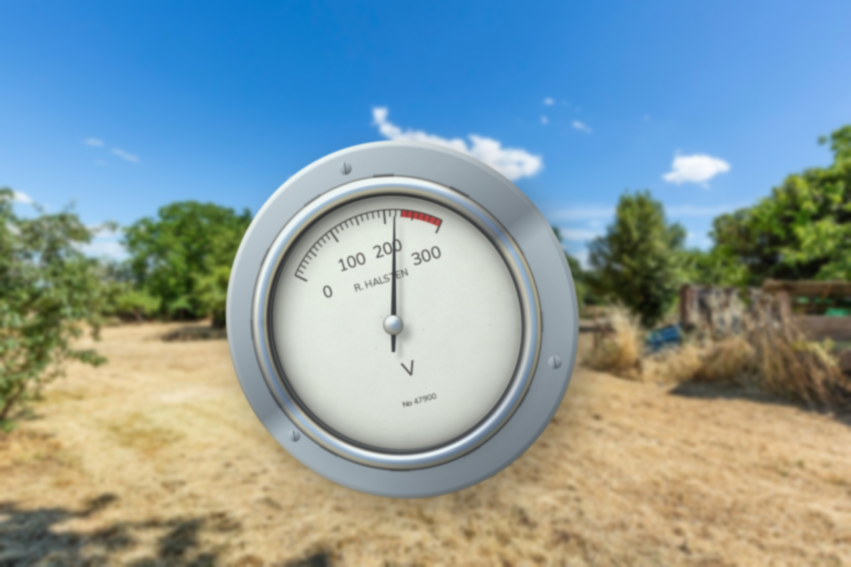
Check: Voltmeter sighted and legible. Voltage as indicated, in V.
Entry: 220 V
